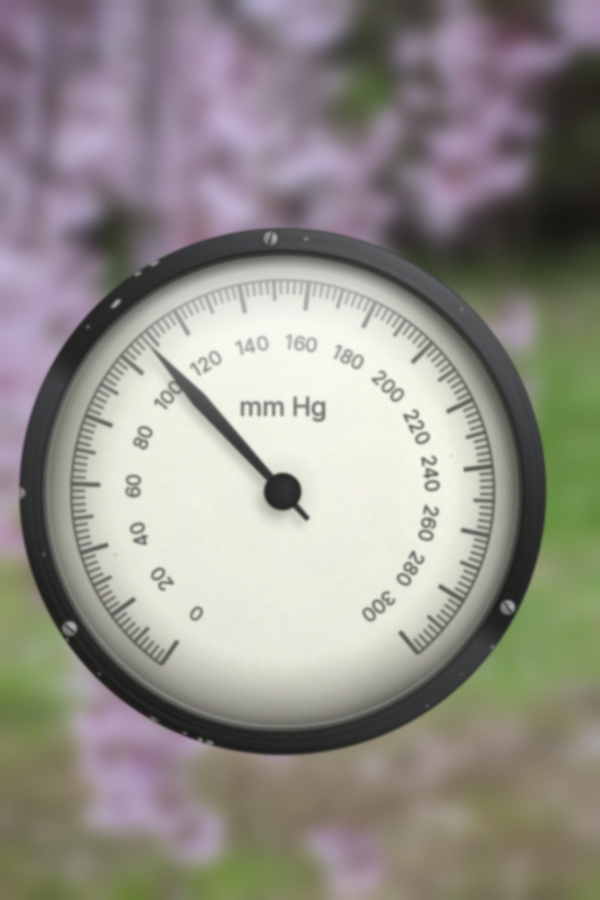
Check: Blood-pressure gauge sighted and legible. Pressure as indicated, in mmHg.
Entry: 108 mmHg
